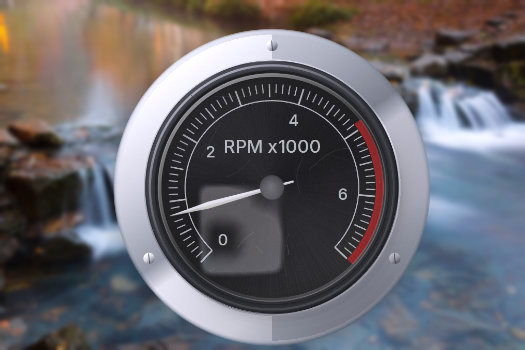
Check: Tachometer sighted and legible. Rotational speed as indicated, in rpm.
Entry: 800 rpm
